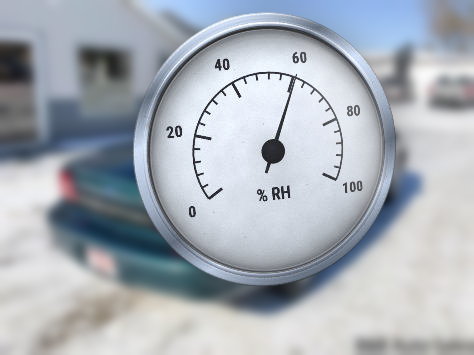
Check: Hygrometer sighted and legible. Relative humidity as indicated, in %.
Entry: 60 %
